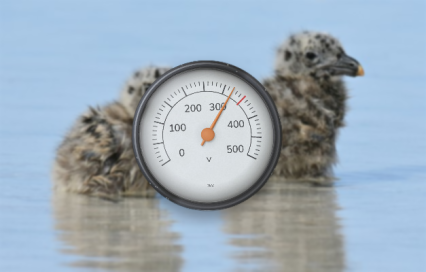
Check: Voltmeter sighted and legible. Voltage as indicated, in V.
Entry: 320 V
